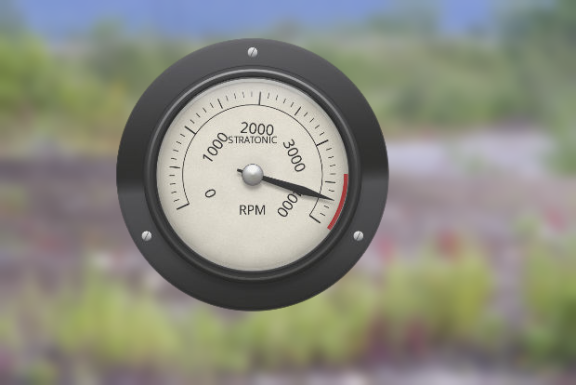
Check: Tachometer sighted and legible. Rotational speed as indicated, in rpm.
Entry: 3700 rpm
